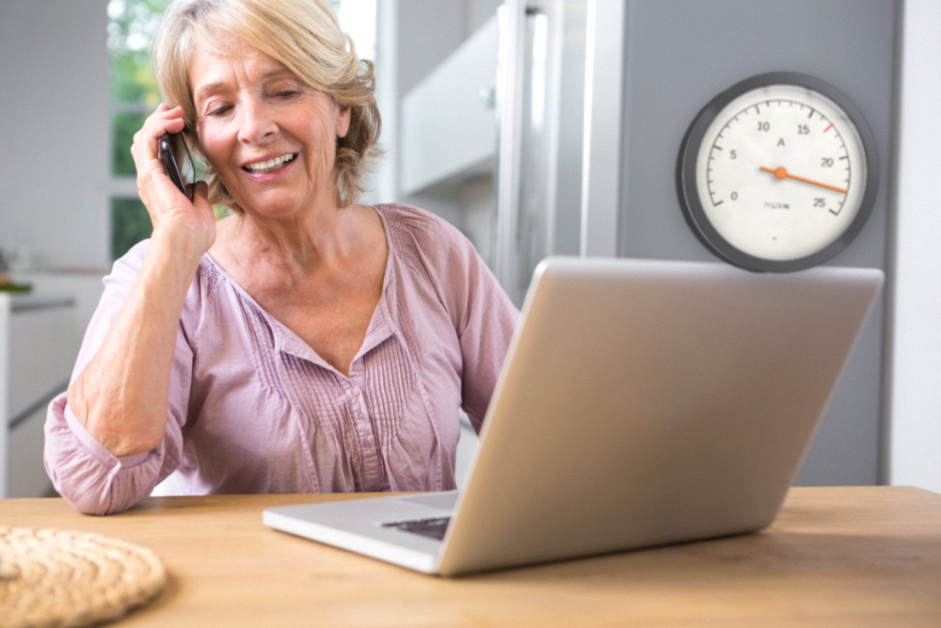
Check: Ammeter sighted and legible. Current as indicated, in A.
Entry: 23 A
